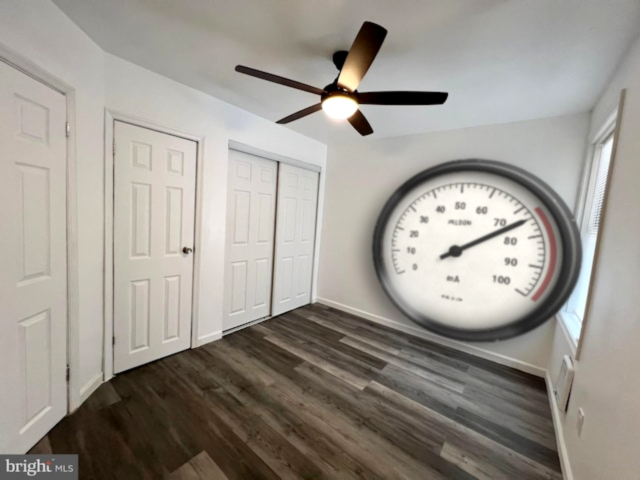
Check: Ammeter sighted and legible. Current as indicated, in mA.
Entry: 74 mA
